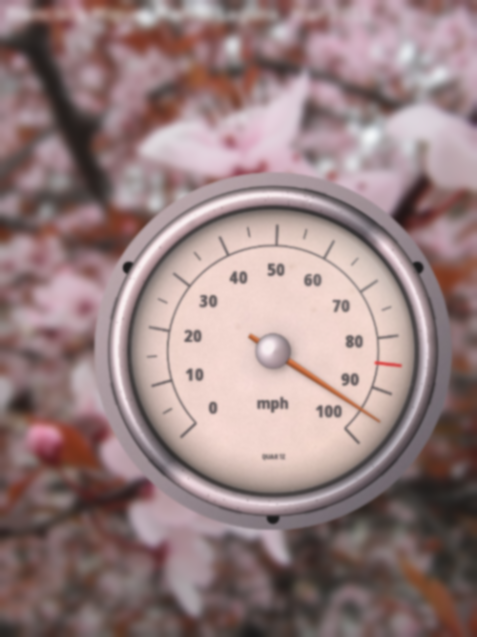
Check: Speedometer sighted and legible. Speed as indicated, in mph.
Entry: 95 mph
